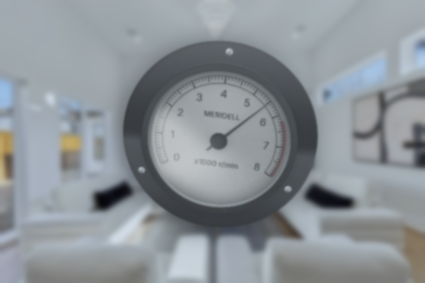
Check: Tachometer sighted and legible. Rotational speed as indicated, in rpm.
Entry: 5500 rpm
